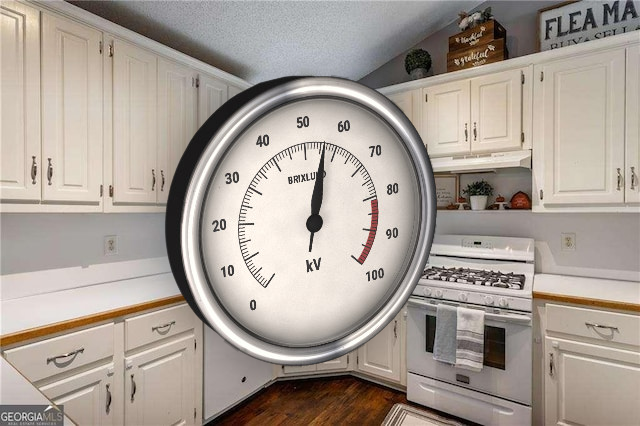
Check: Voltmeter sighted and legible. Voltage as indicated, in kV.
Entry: 55 kV
